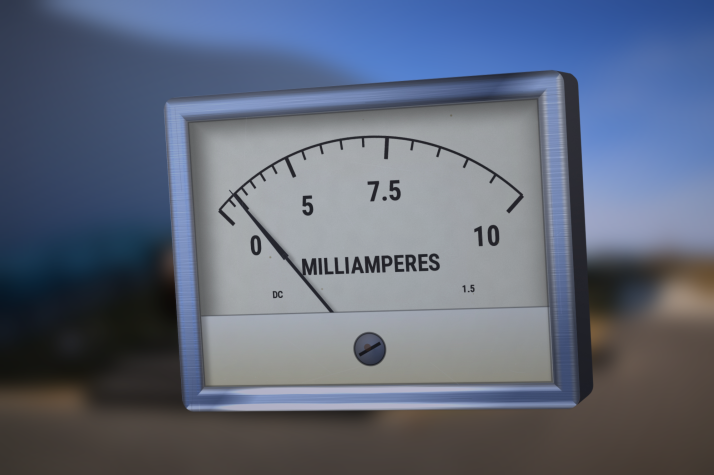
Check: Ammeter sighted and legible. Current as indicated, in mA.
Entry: 2.5 mA
